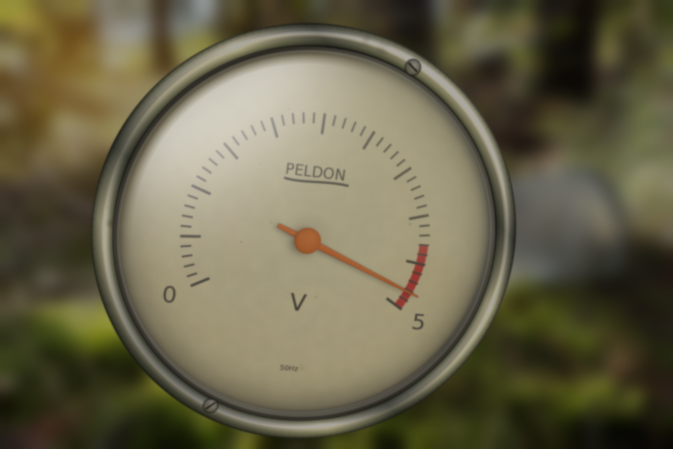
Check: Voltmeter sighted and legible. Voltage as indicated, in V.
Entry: 4.8 V
